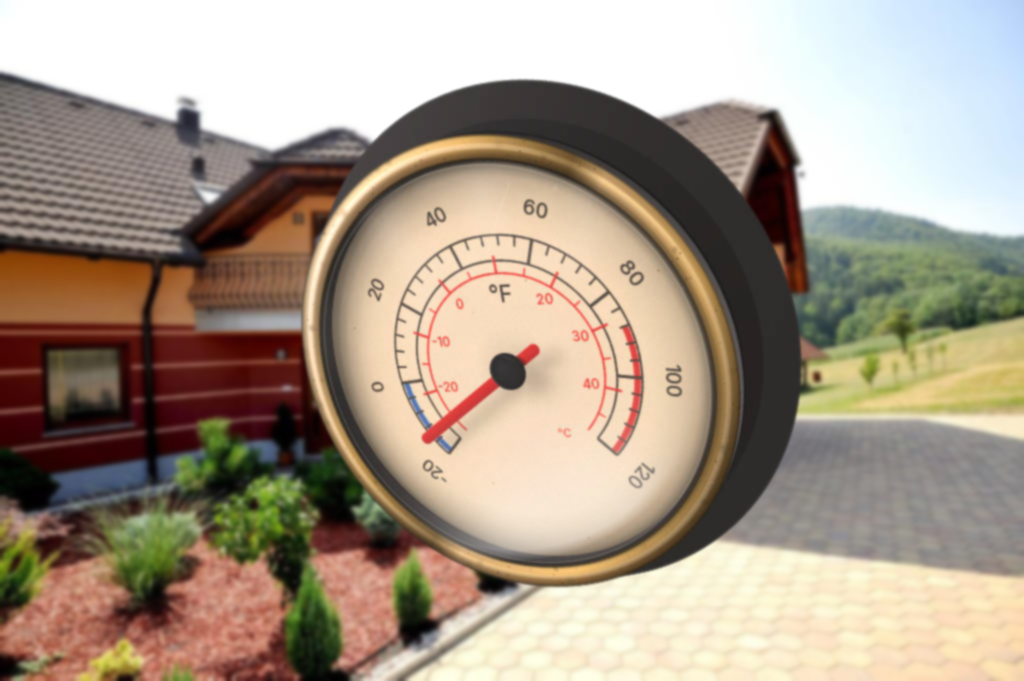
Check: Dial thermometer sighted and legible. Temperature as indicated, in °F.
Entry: -14 °F
